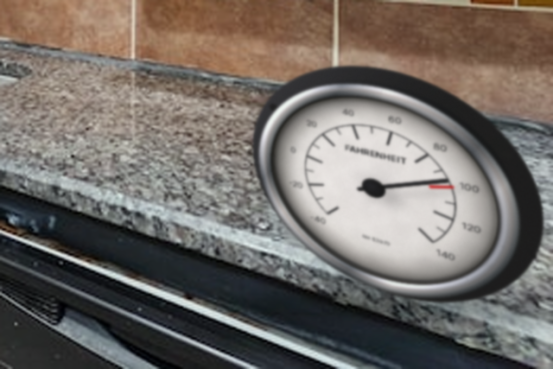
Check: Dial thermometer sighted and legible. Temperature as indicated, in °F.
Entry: 95 °F
